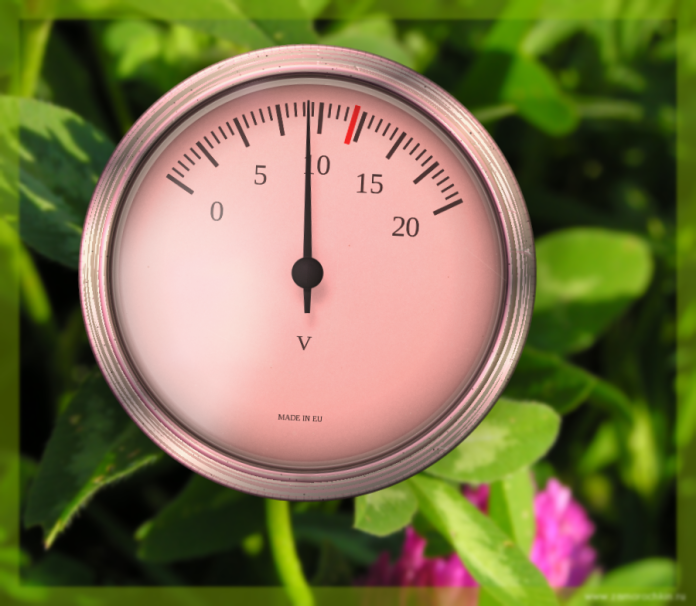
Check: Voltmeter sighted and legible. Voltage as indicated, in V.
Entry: 9.25 V
